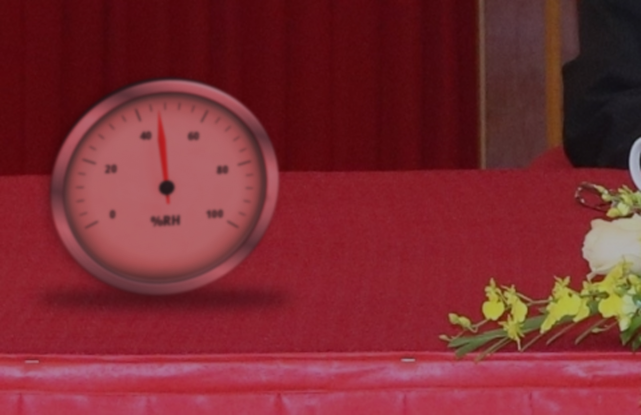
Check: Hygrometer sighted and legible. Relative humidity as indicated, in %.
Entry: 46 %
